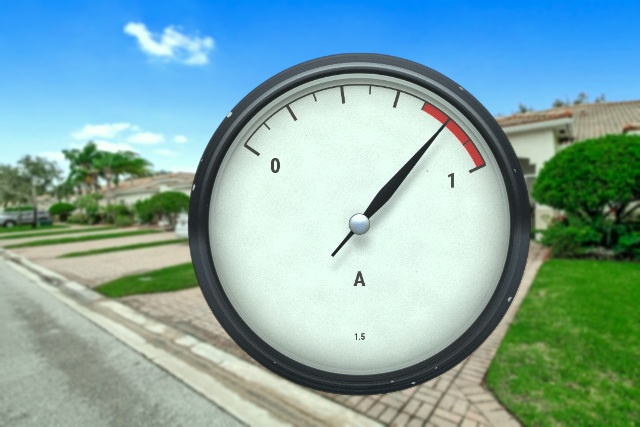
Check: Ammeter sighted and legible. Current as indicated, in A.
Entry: 0.8 A
